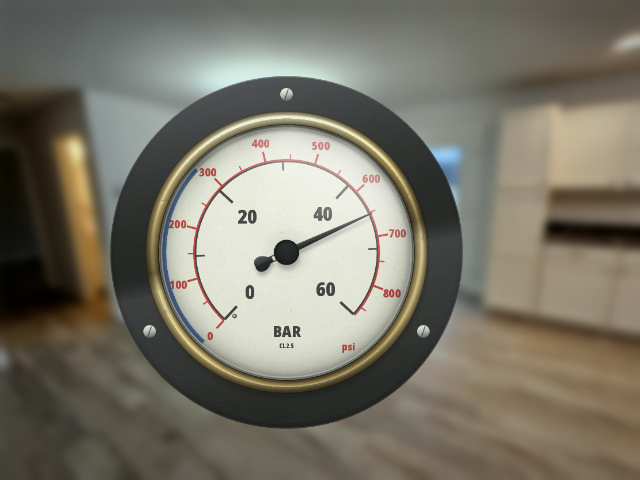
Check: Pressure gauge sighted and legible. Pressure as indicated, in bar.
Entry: 45 bar
